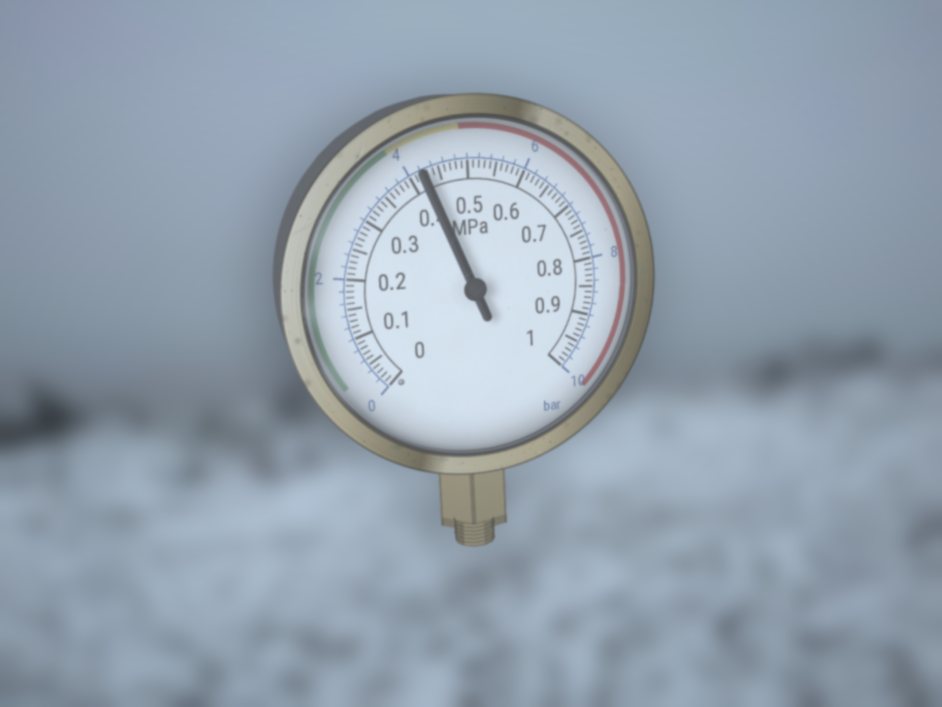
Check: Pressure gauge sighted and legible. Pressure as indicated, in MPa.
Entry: 0.42 MPa
